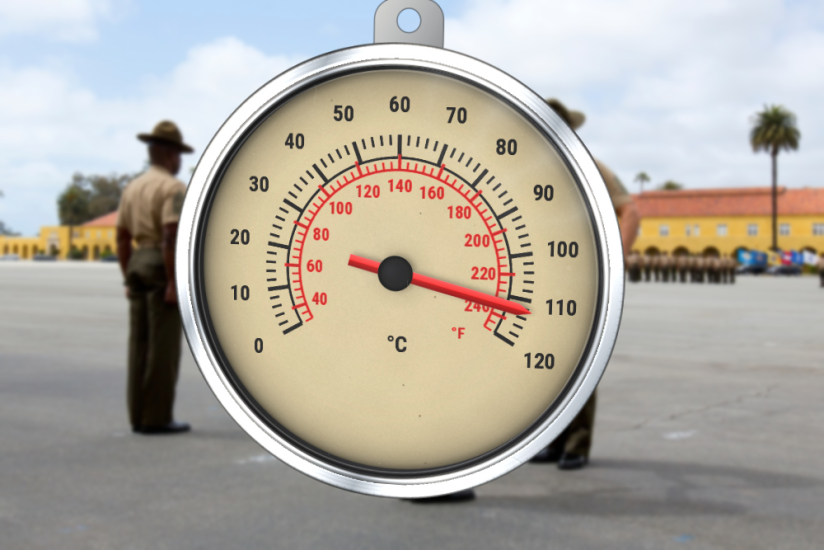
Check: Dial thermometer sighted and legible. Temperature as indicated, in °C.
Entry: 112 °C
